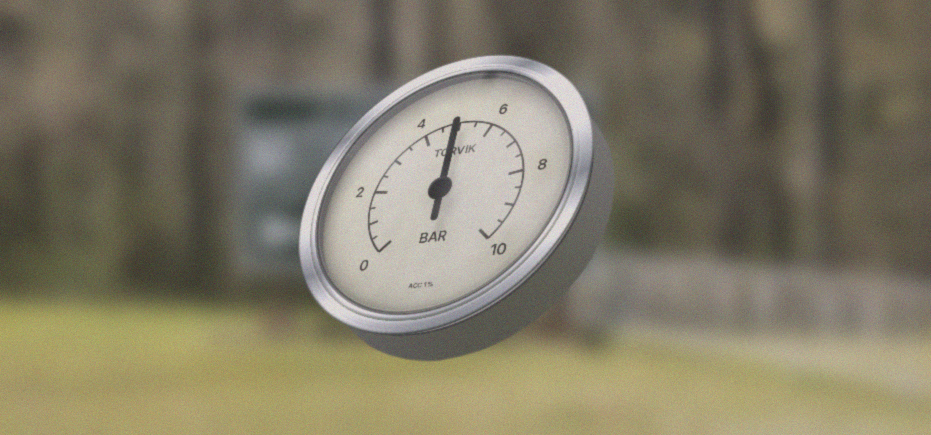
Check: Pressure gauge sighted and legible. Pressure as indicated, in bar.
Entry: 5 bar
